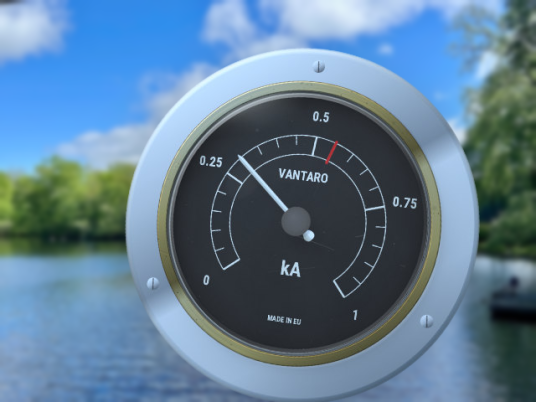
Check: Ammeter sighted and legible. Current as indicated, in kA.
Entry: 0.3 kA
